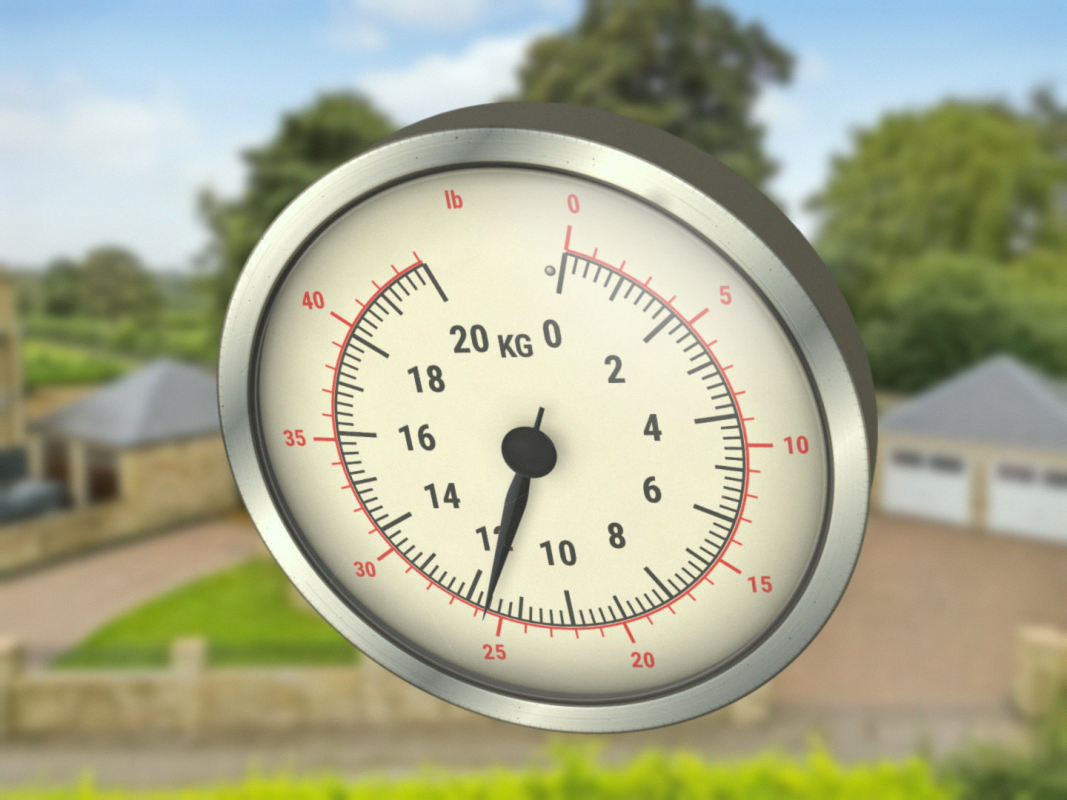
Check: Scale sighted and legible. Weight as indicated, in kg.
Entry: 11.6 kg
